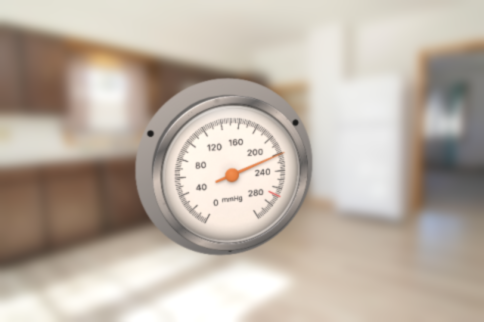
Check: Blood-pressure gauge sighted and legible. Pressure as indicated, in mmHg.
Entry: 220 mmHg
